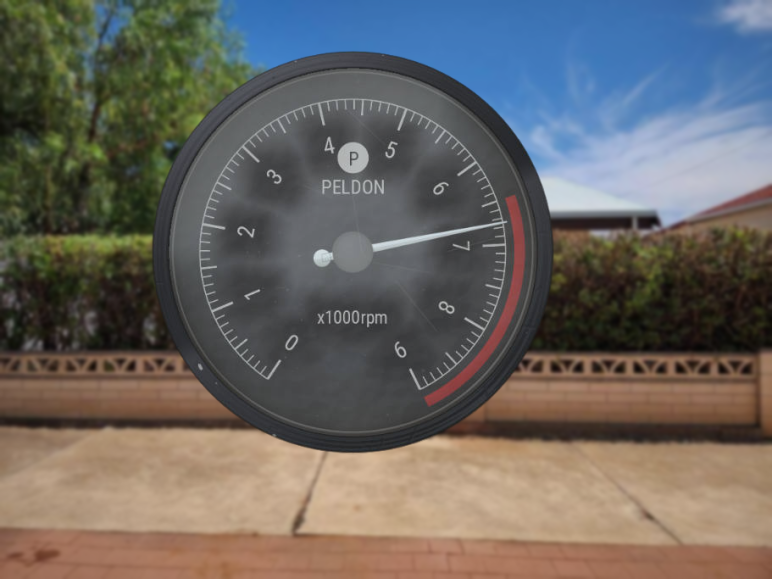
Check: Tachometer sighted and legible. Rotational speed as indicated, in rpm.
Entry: 6750 rpm
